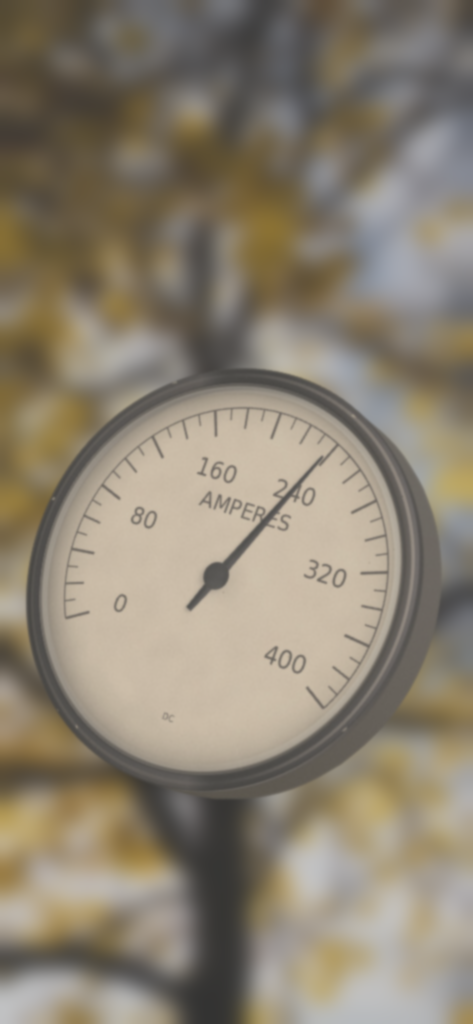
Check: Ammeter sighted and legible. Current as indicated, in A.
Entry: 240 A
